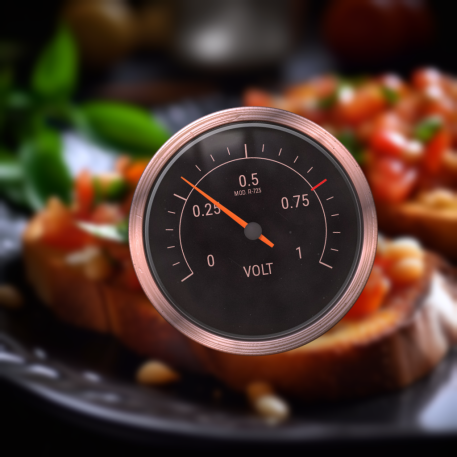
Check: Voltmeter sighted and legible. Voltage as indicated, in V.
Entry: 0.3 V
